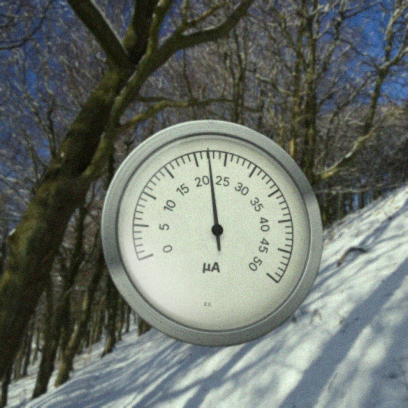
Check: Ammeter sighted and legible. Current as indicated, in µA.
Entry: 22 µA
